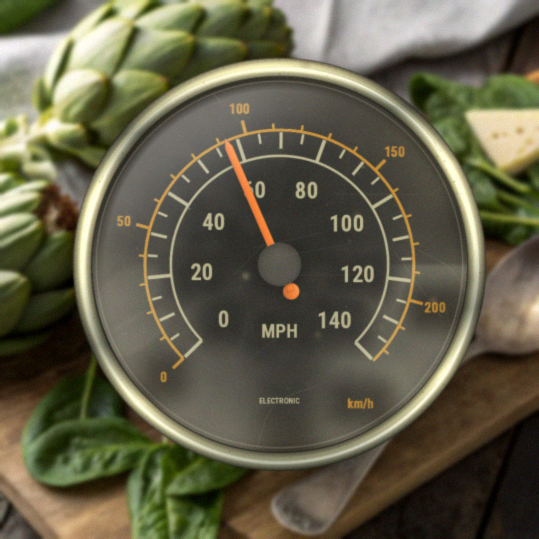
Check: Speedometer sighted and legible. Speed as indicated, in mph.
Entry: 57.5 mph
